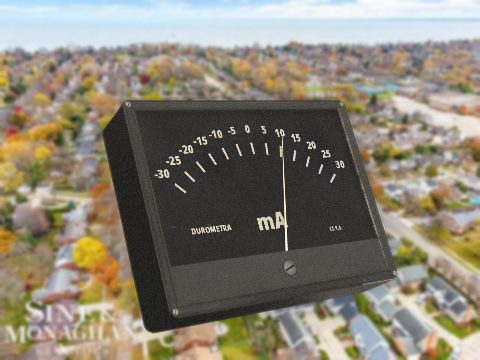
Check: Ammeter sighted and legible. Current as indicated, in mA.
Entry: 10 mA
